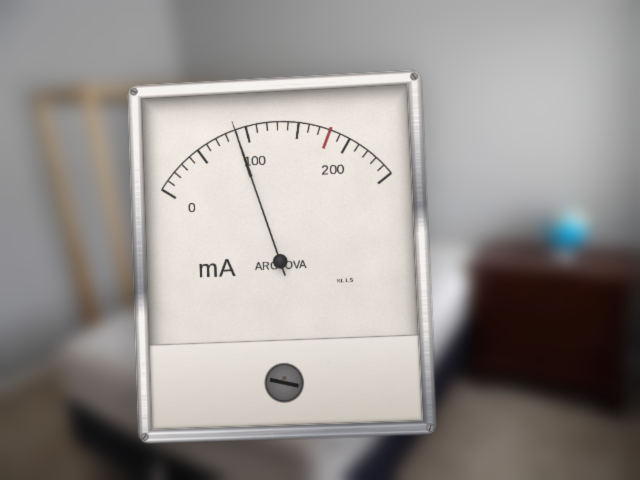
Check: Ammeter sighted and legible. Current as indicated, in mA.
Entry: 90 mA
